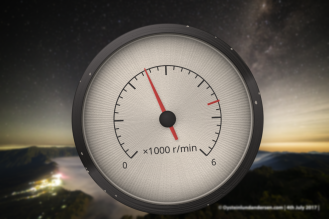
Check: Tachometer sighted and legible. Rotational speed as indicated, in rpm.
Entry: 2500 rpm
